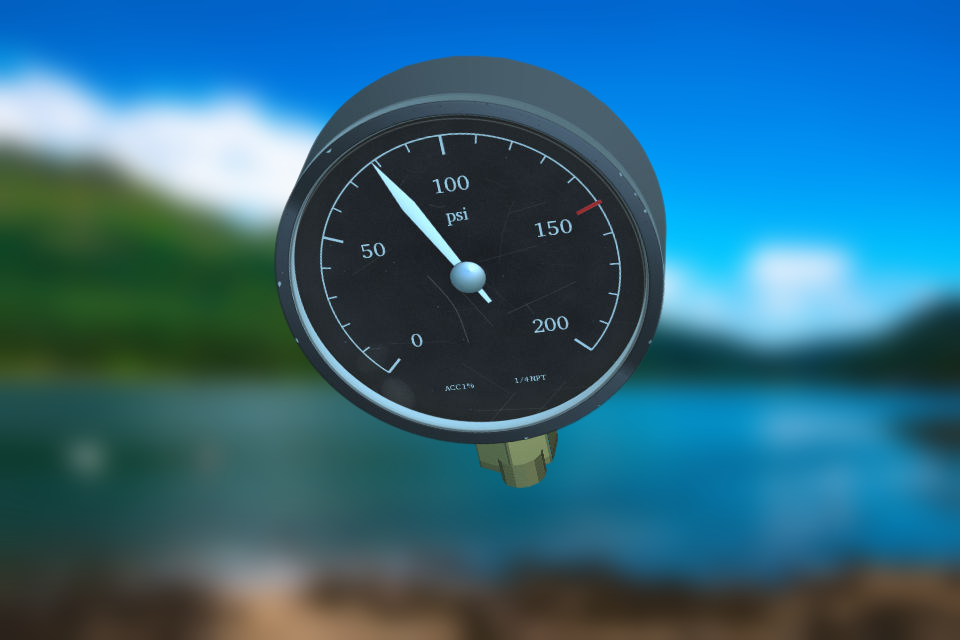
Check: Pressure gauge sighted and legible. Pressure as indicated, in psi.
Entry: 80 psi
